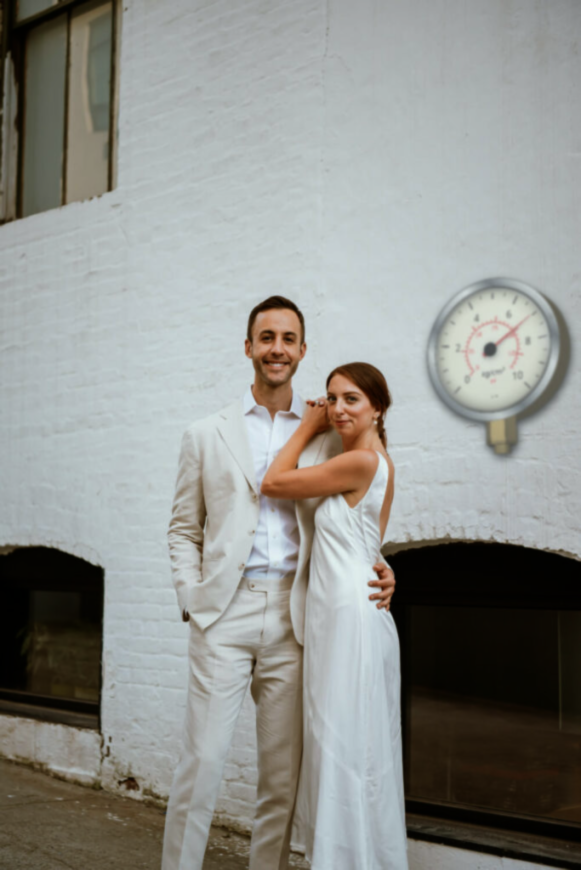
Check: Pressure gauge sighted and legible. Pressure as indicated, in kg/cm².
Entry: 7 kg/cm²
